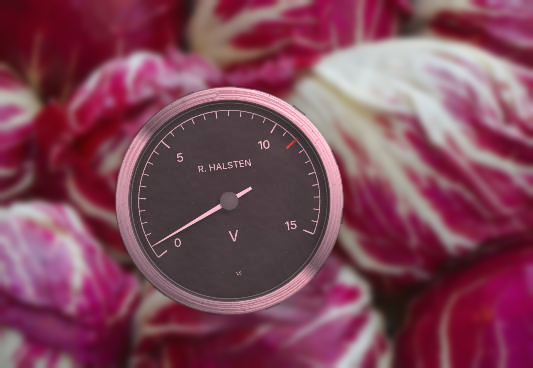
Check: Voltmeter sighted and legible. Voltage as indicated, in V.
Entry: 0.5 V
